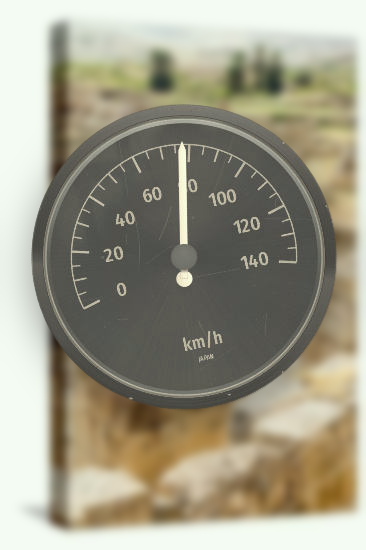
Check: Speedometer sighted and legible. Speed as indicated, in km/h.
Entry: 77.5 km/h
